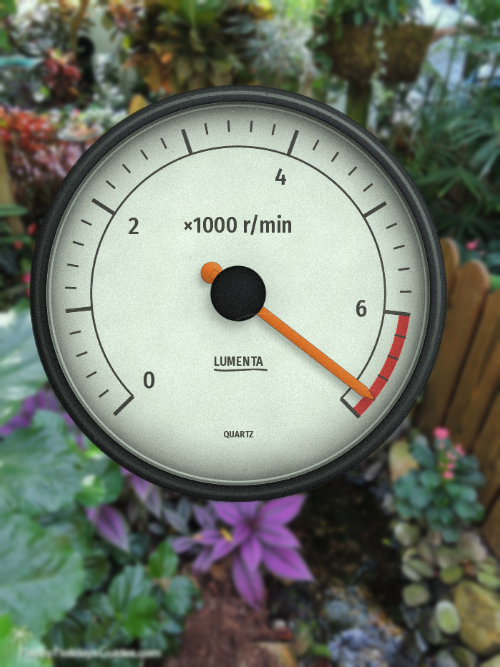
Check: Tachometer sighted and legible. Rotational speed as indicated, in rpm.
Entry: 6800 rpm
